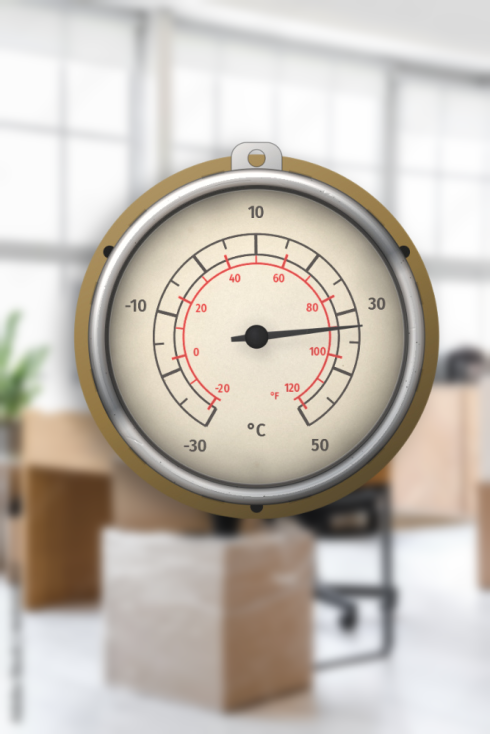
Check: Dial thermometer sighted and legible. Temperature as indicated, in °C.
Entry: 32.5 °C
